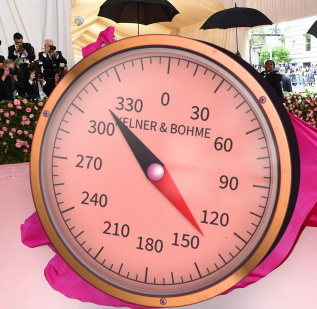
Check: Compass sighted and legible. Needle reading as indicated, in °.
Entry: 135 °
